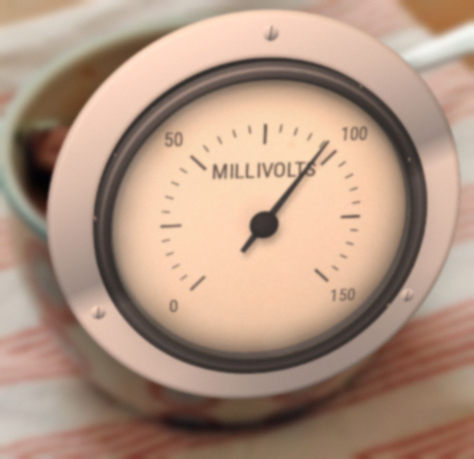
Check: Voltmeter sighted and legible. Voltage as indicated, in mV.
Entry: 95 mV
